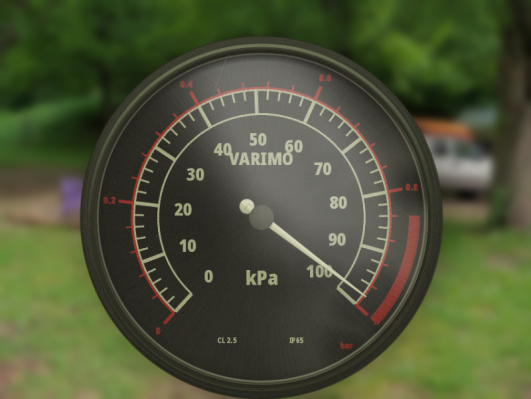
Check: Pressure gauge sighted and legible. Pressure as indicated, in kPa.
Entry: 98 kPa
